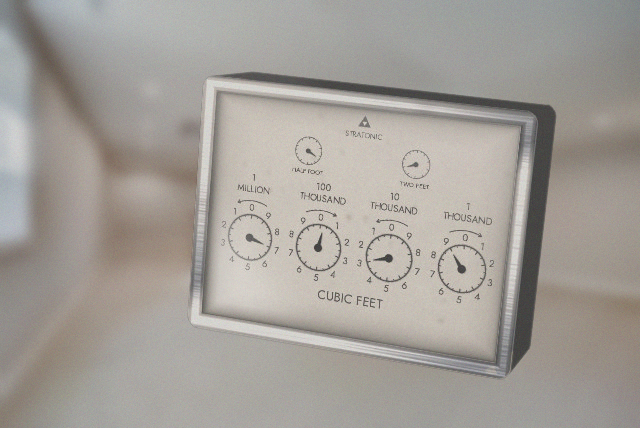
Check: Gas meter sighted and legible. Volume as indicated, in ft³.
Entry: 702900 ft³
